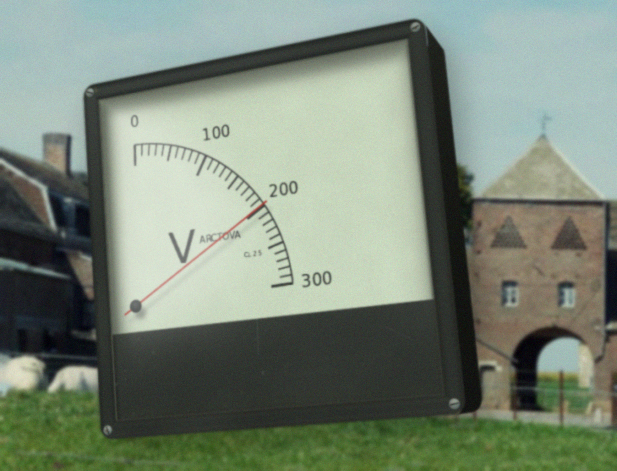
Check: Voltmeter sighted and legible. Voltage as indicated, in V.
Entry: 200 V
